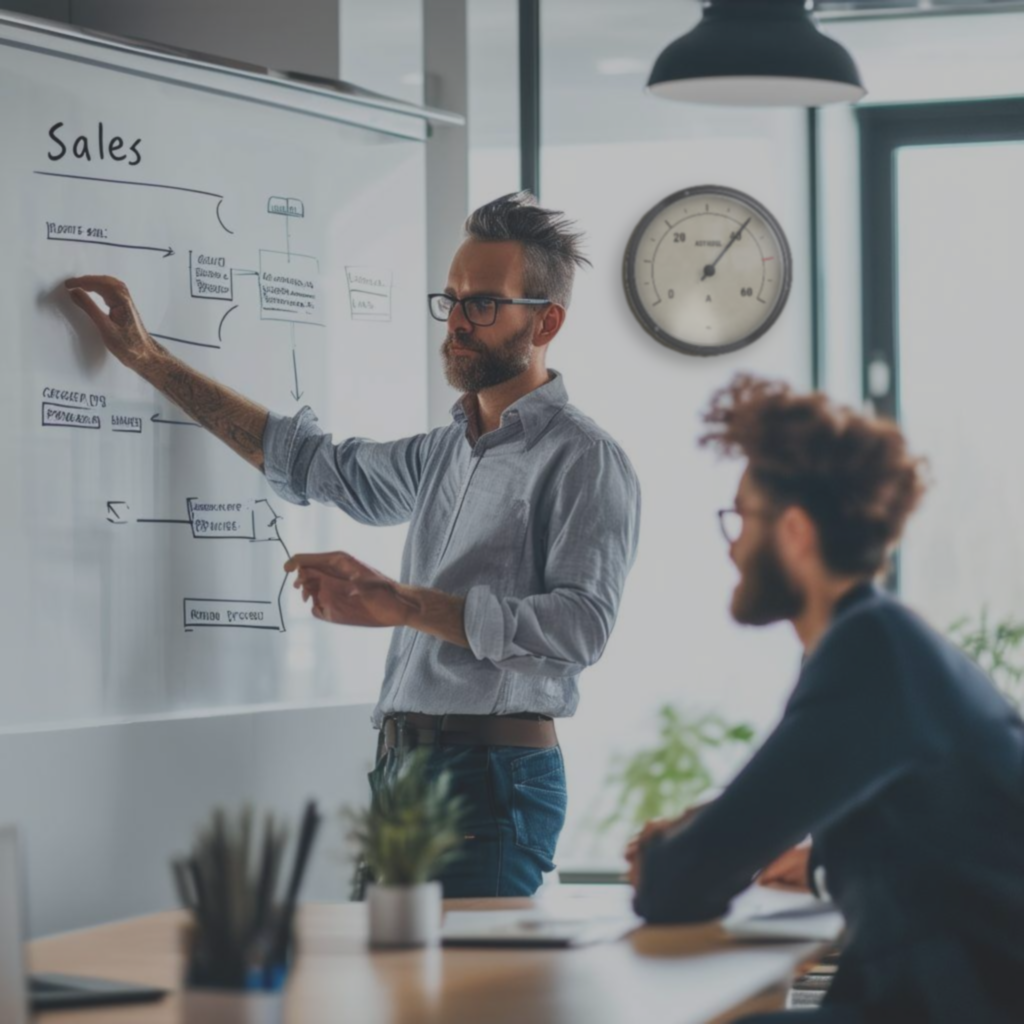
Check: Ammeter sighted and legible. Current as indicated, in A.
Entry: 40 A
